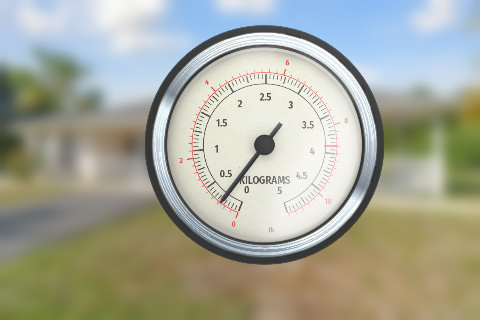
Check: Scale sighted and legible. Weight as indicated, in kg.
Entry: 0.25 kg
